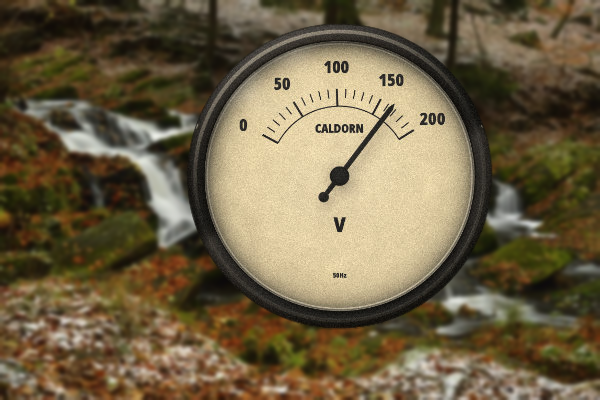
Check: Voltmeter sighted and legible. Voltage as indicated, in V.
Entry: 165 V
